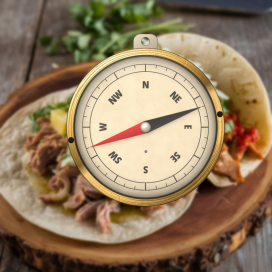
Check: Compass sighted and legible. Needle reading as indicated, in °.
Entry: 250 °
